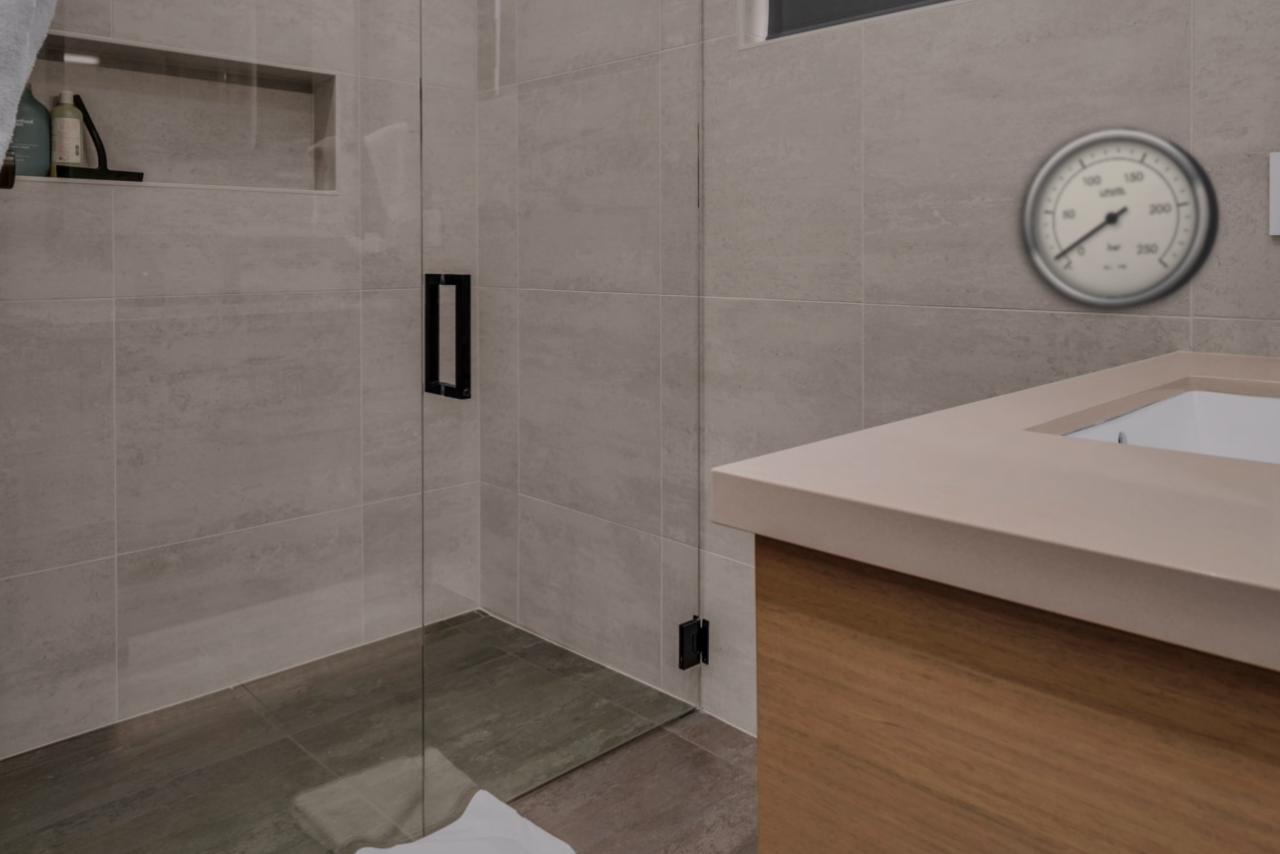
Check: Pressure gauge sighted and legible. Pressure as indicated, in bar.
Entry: 10 bar
